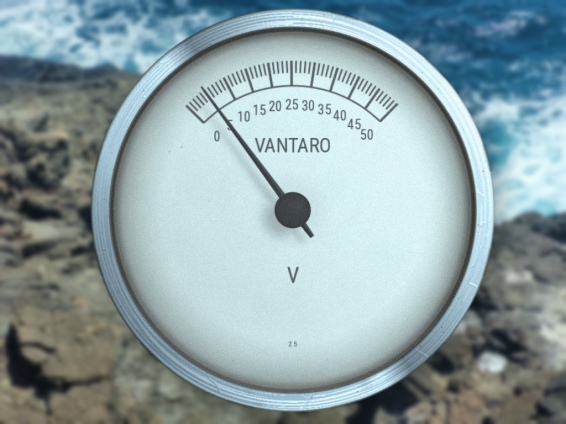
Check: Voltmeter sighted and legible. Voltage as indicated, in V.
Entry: 5 V
